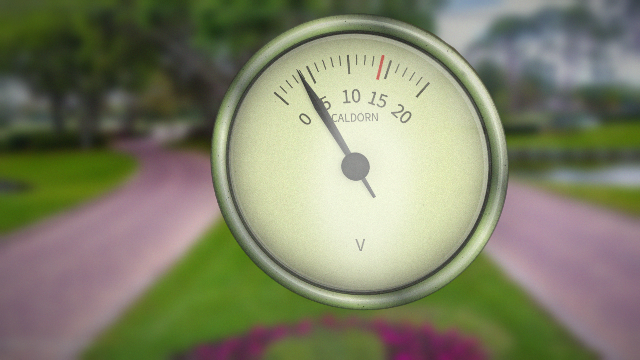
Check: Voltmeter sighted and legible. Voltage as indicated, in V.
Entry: 4 V
